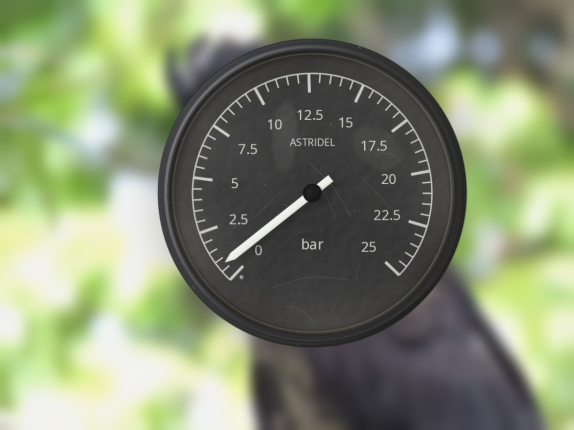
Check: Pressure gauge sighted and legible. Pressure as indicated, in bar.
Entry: 0.75 bar
